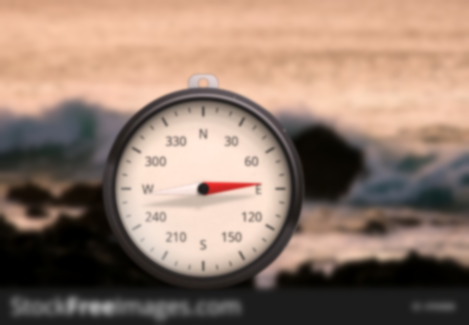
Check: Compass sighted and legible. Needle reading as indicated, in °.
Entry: 85 °
